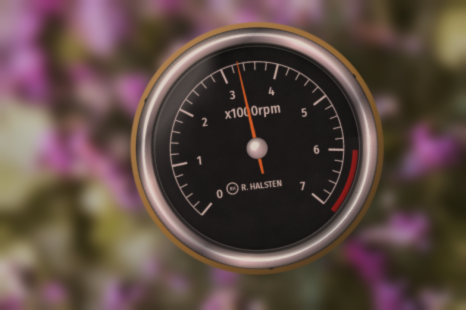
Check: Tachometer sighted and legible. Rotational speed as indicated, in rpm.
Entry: 3300 rpm
